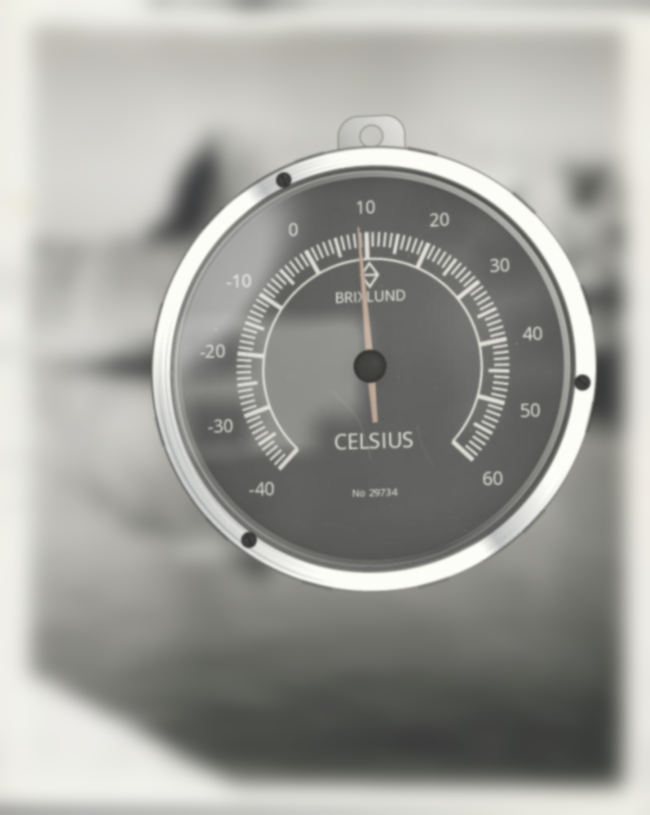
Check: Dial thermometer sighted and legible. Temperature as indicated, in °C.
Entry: 9 °C
